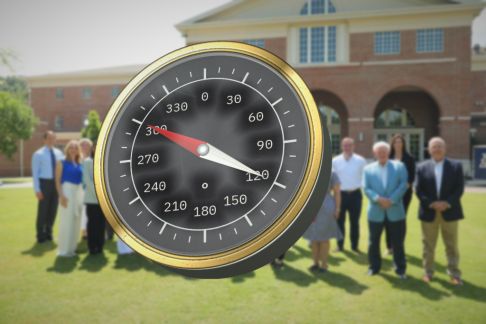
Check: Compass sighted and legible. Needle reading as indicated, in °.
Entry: 300 °
